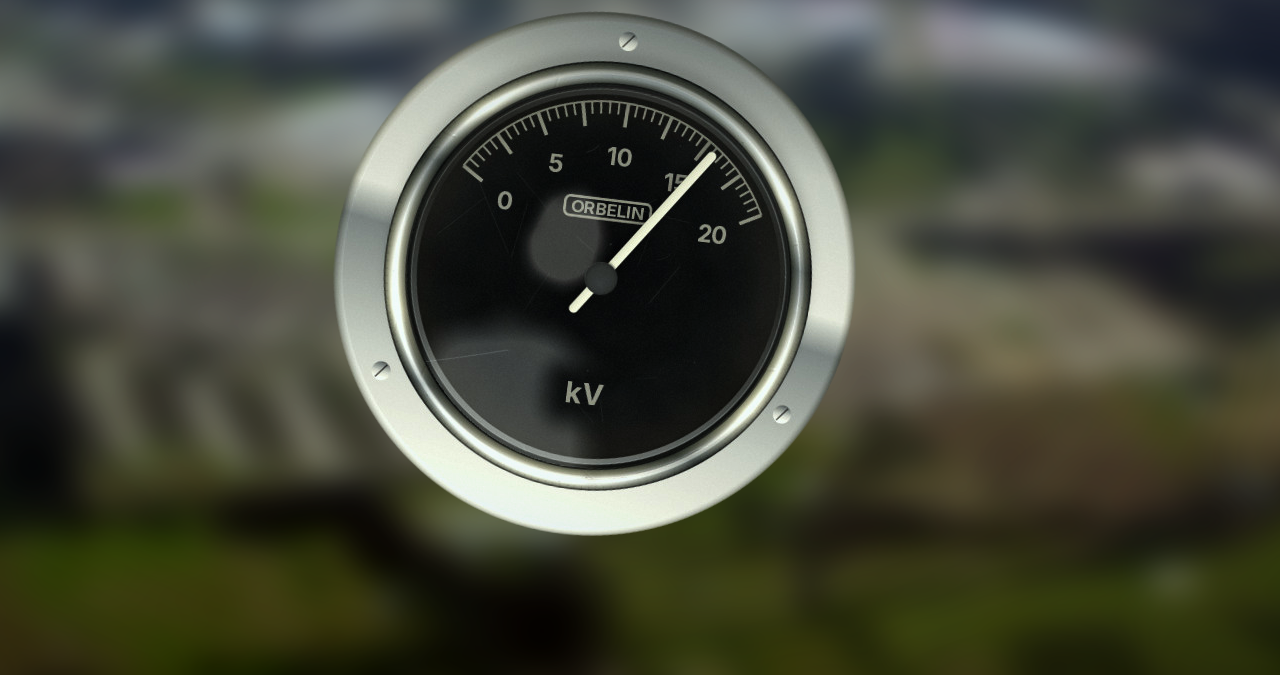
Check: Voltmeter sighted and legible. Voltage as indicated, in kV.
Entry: 15.5 kV
